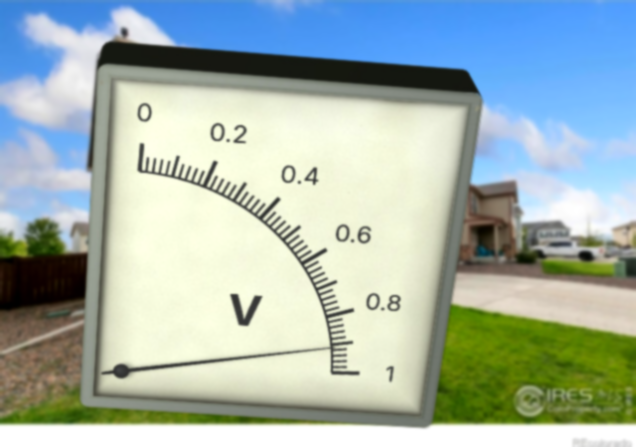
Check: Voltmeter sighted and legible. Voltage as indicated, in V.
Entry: 0.9 V
